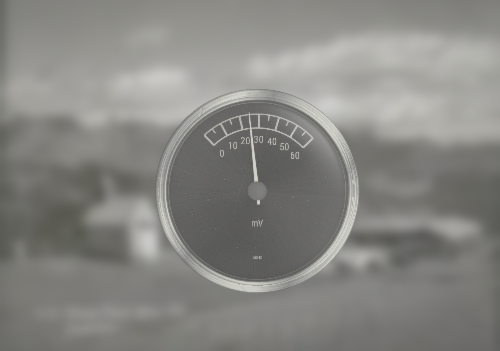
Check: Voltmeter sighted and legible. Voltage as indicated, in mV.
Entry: 25 mV
